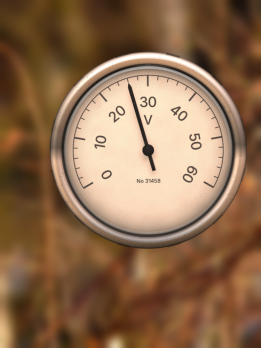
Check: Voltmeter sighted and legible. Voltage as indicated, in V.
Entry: 26 V
